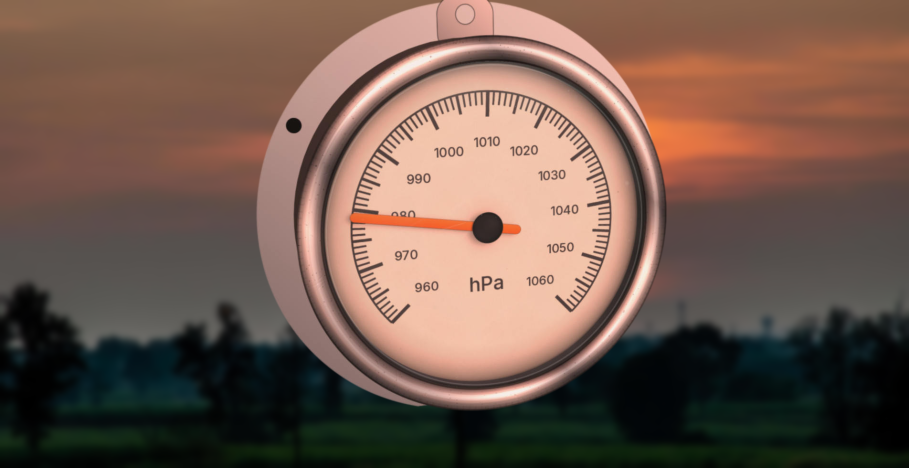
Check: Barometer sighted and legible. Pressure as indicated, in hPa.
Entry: 979 hPa
